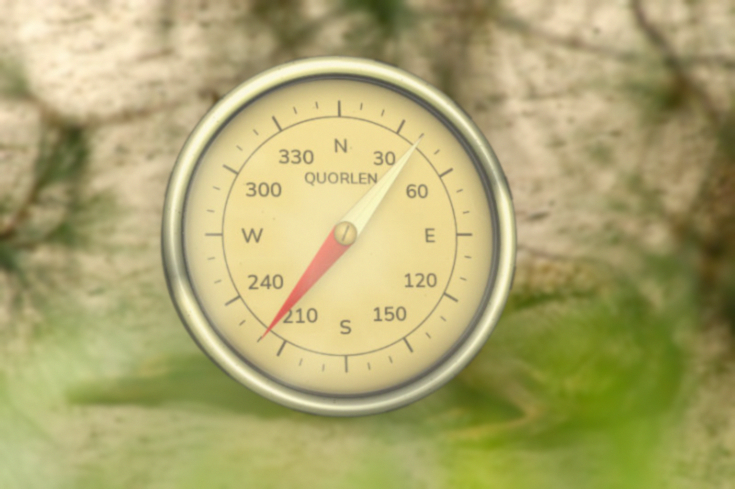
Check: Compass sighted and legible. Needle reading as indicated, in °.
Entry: 220 °
